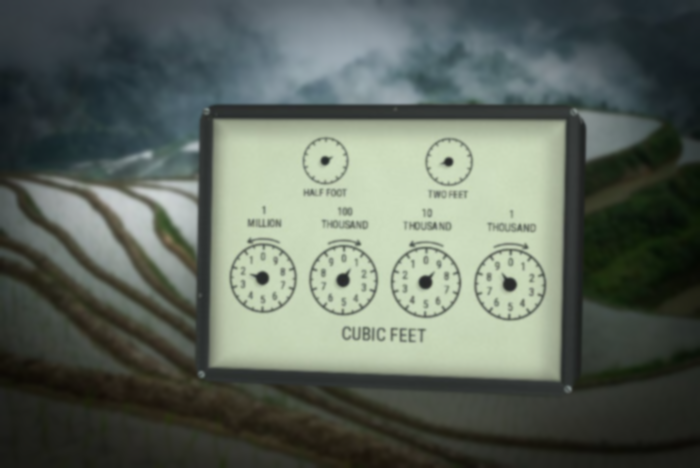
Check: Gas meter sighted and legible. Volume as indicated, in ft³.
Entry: 208900 ft³
